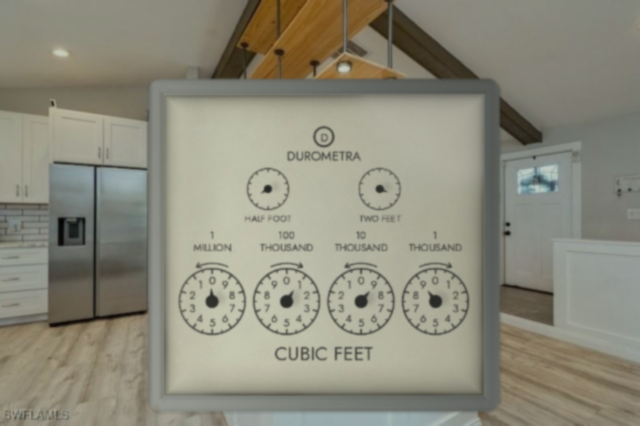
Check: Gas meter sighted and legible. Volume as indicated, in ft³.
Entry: 8900 ft³
